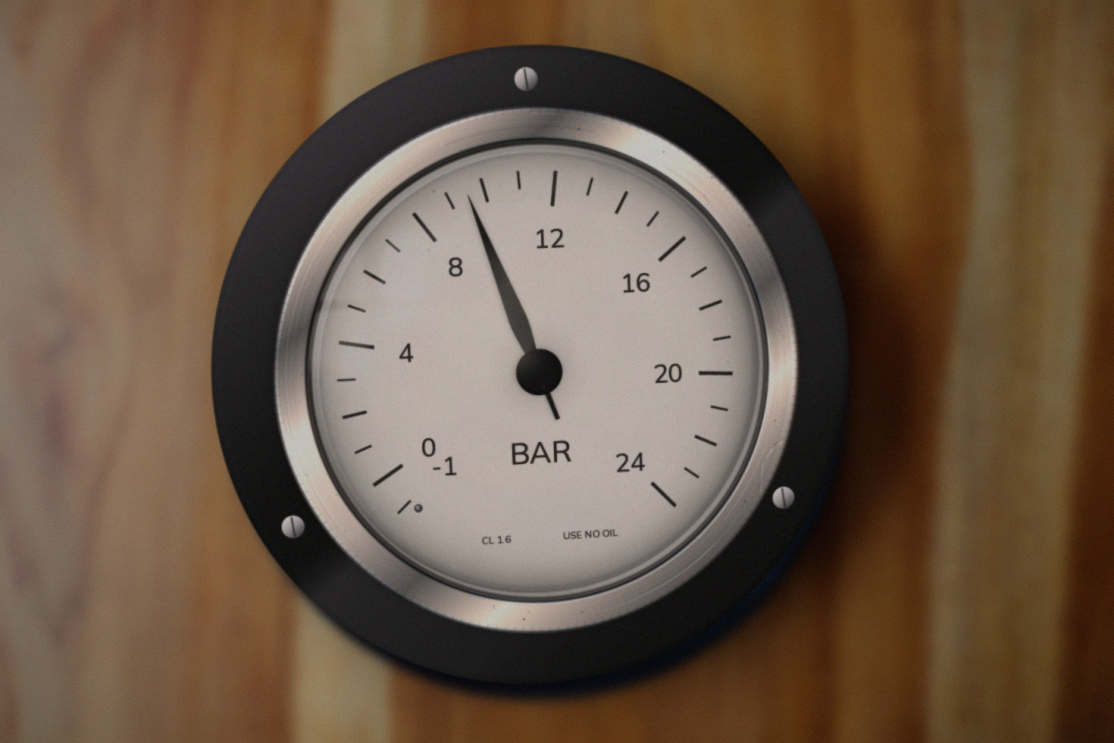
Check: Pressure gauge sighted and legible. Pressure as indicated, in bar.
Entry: 9.5 bar
